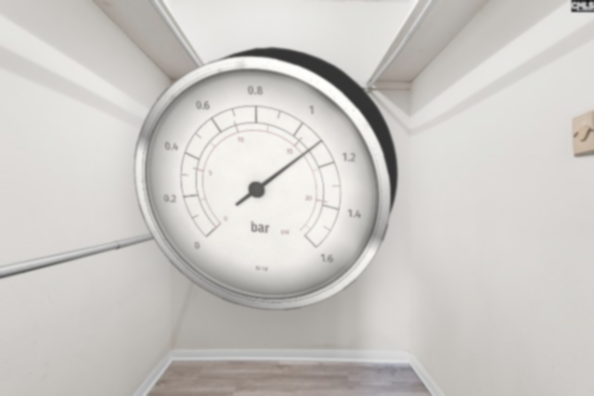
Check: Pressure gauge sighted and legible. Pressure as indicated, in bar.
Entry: 1.1 bar
